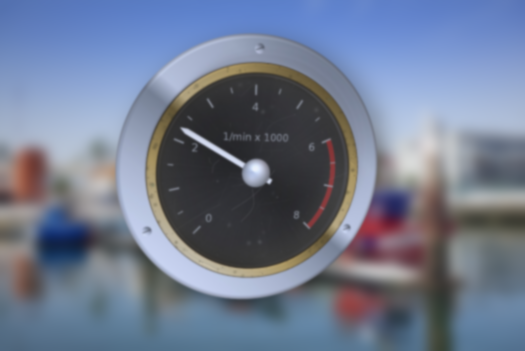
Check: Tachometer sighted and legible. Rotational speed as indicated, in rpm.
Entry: 2250 rpm
